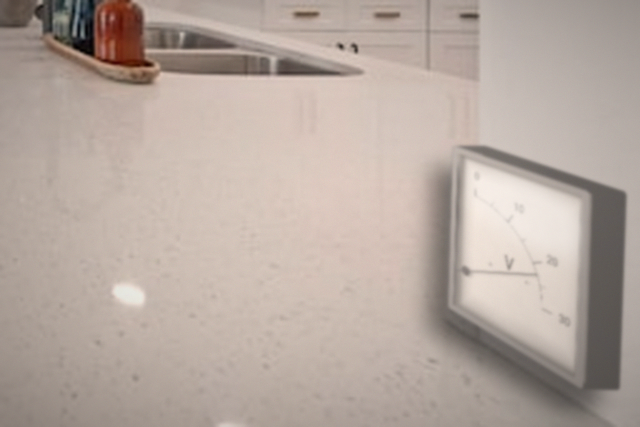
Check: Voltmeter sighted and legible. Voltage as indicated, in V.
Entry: 22.5 V
